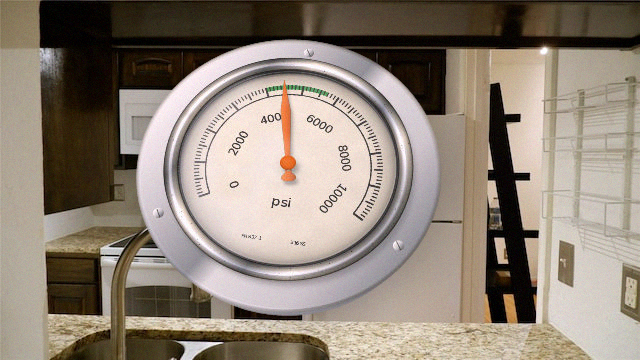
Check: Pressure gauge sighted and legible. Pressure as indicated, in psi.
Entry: 4500 psi
